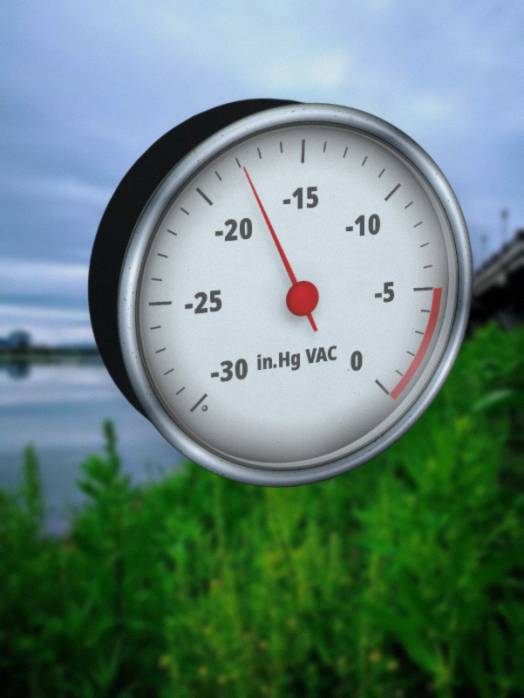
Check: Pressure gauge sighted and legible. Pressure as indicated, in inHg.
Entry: -18 inHg
